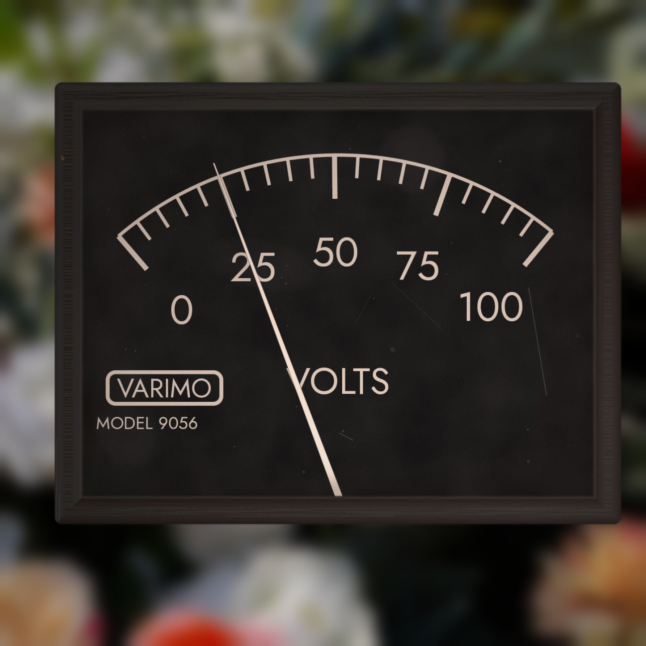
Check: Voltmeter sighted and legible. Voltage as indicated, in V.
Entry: 25 V
